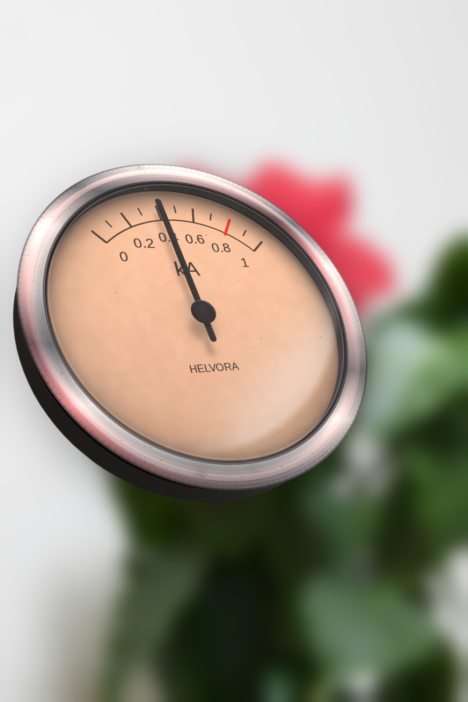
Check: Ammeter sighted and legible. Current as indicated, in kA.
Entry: 0.4 kA
